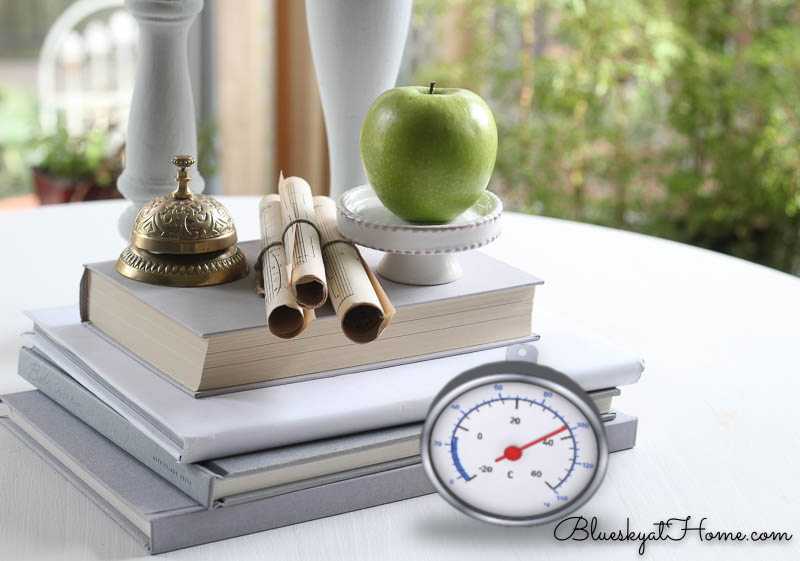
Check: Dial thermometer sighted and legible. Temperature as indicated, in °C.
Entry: 36 °C
